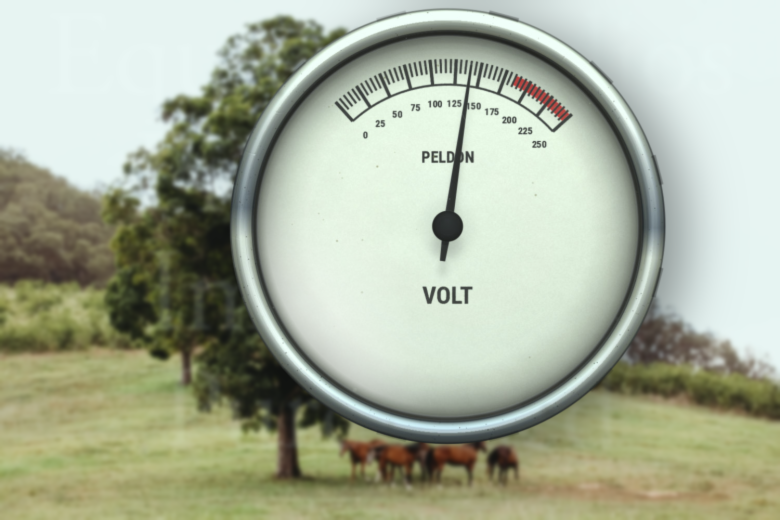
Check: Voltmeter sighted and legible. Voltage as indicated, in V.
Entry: 140 V
